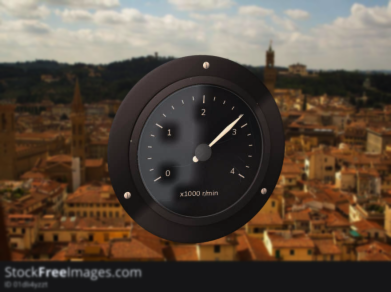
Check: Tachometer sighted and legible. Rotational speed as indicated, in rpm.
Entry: 2800 rpm
